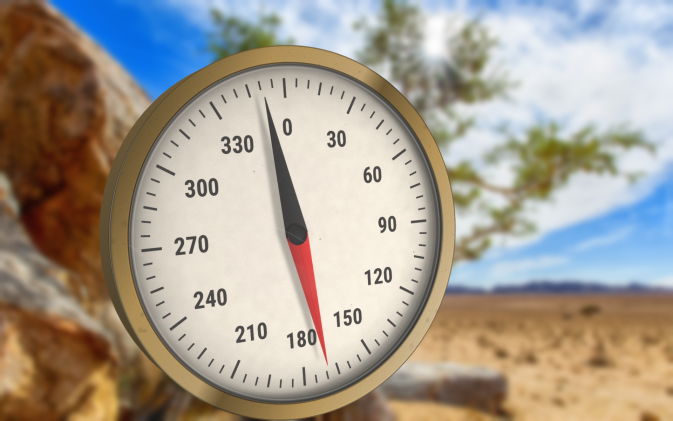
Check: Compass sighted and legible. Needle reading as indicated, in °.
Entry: 170 °
